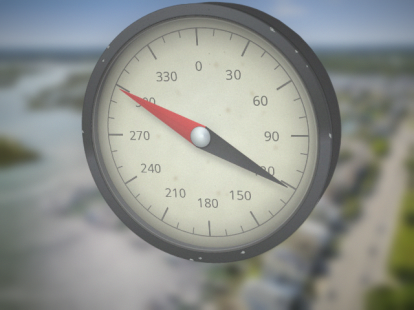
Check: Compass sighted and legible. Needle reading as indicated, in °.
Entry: 300 °
